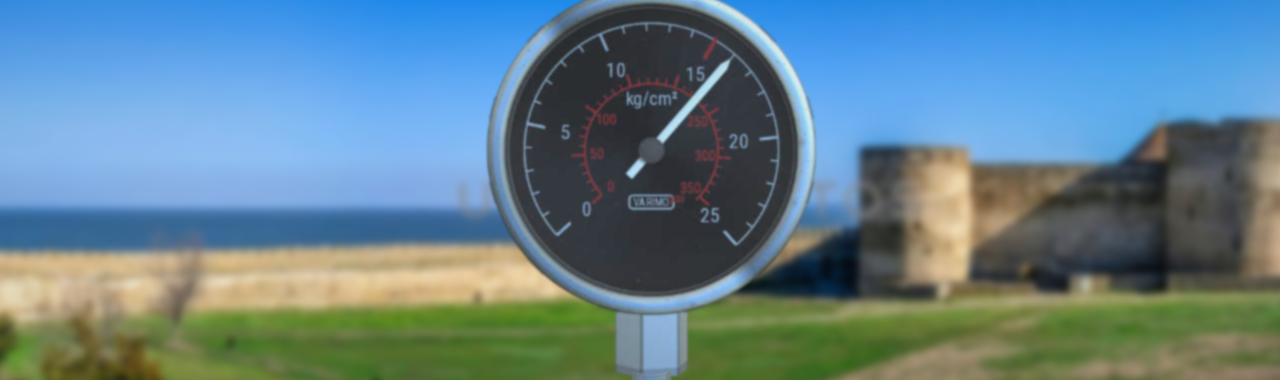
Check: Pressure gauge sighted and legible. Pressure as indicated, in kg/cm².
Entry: 16 kg/cm²
